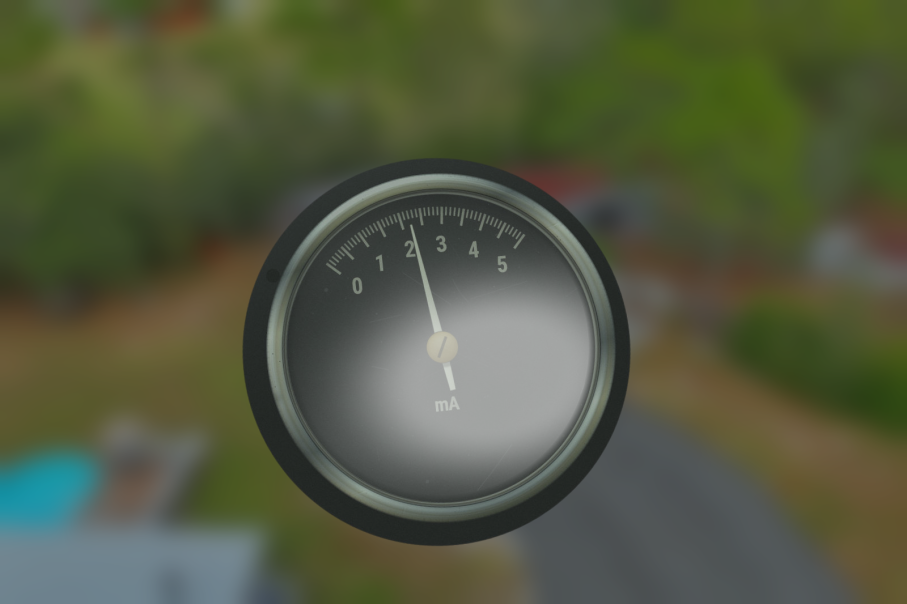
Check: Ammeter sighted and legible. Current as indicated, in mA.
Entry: 2.2 mA
